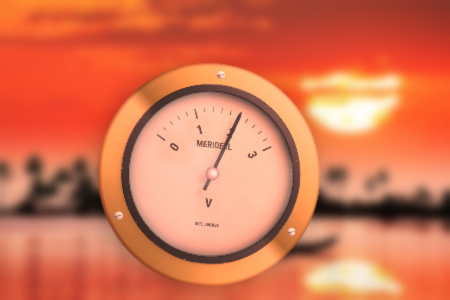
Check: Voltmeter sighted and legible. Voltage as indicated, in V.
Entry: 2 V
